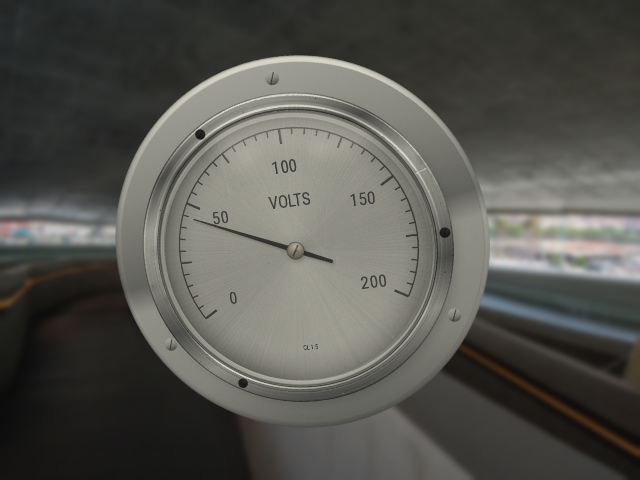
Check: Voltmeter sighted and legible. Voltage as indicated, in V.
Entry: 45 V
